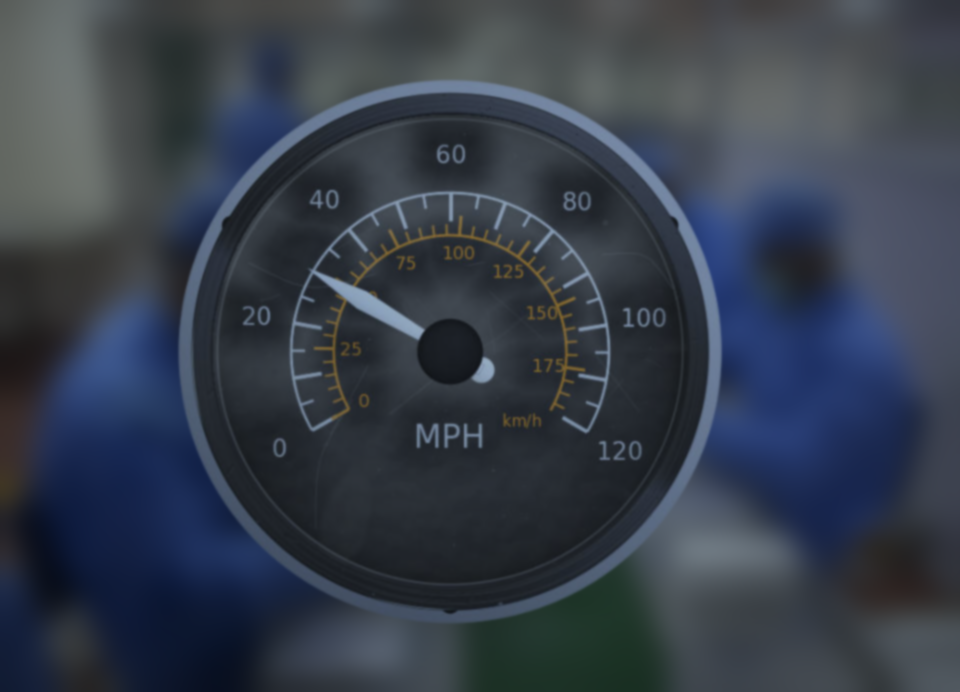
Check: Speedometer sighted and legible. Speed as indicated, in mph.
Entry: 30 mph
